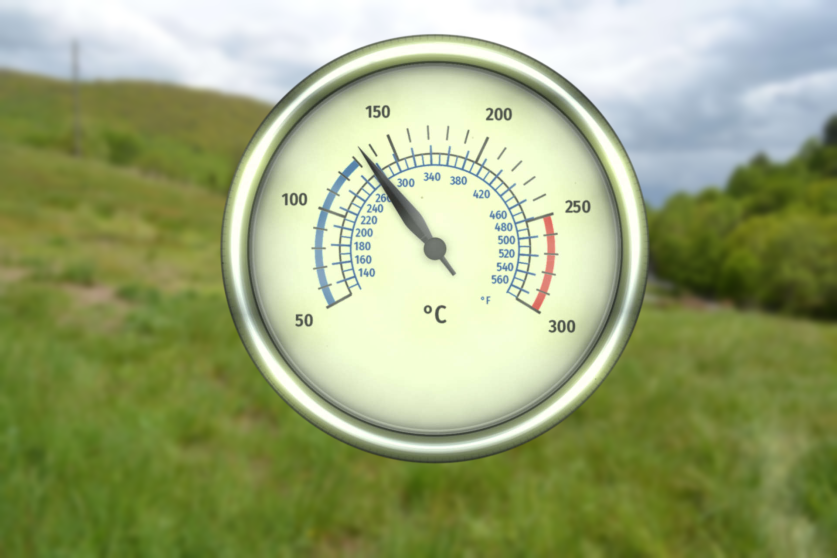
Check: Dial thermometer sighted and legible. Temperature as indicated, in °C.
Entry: 135 °C
